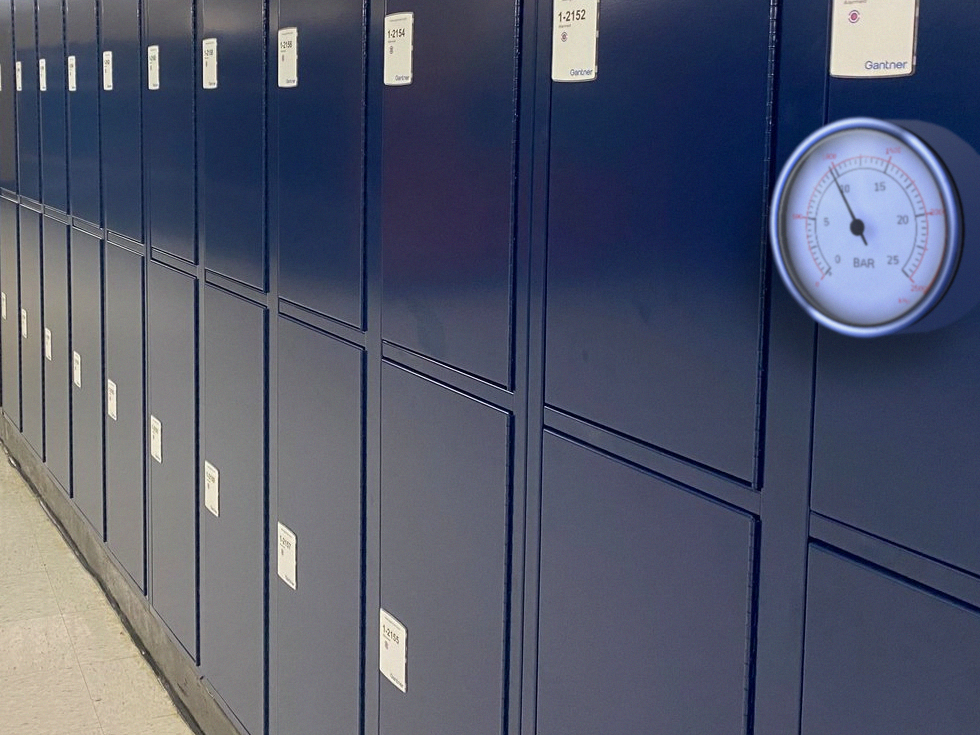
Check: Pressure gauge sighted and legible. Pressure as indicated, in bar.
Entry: 10 bar
